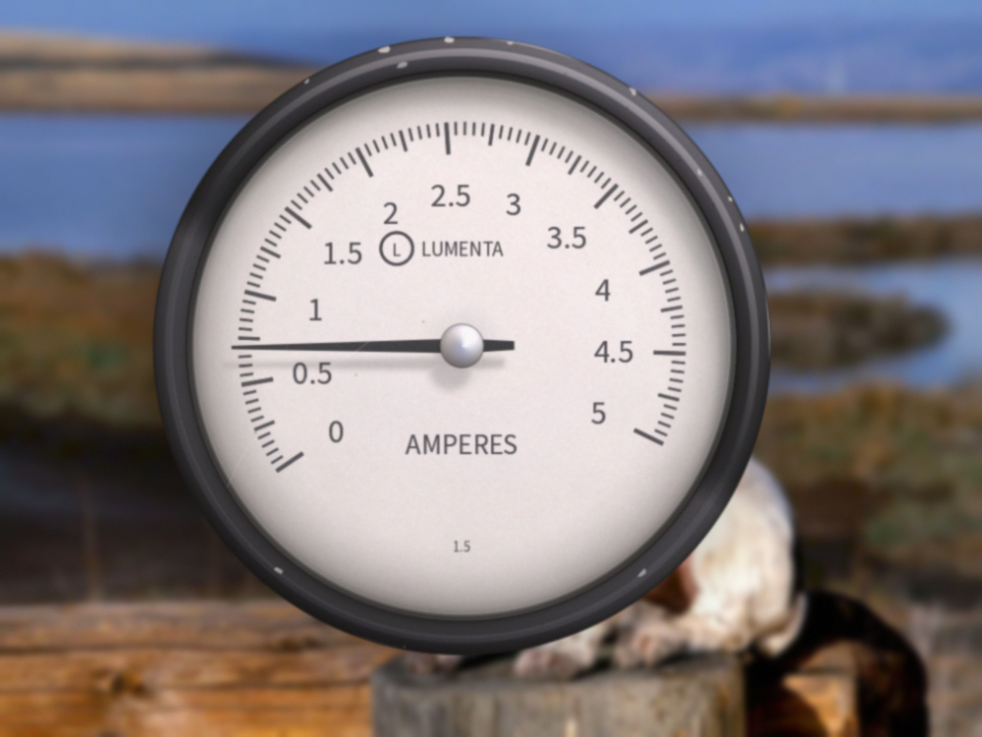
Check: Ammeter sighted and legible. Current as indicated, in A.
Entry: 0.7 A
